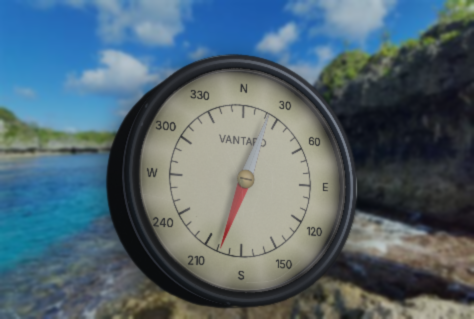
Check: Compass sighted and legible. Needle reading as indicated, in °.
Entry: 200 °
